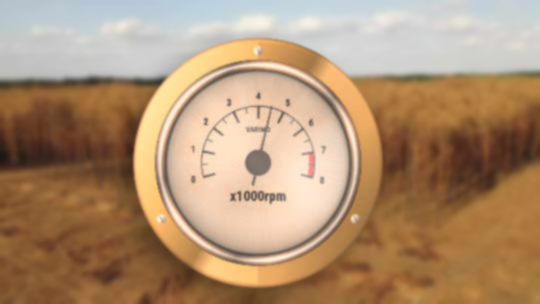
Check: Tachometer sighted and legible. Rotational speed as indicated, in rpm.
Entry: 4500 rpm
